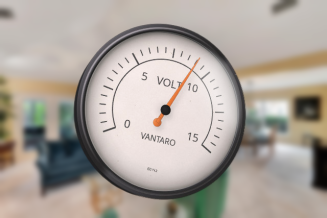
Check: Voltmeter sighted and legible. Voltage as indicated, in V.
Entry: 9 V
